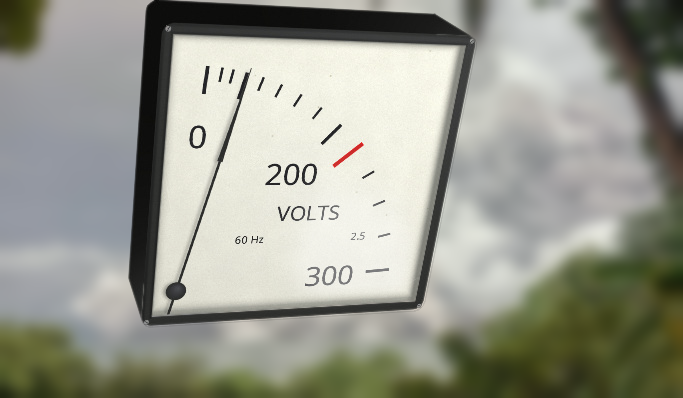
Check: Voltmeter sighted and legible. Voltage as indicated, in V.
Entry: 100 V
